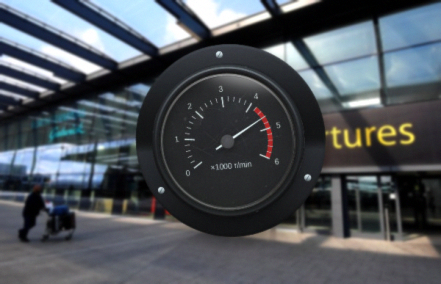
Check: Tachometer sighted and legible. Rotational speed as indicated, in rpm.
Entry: 4600 rpm
